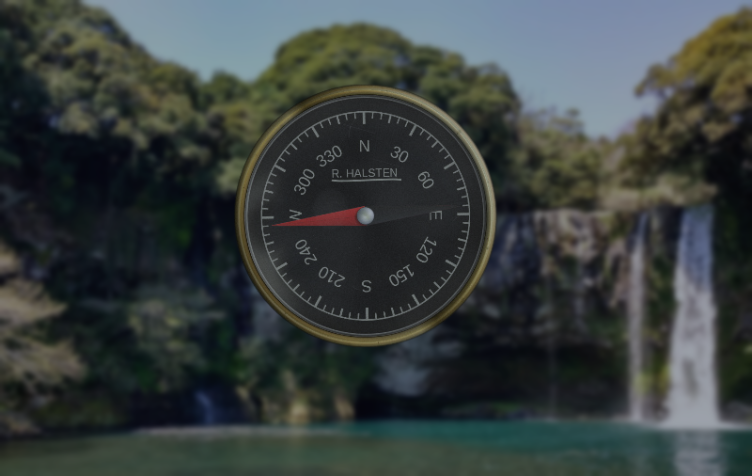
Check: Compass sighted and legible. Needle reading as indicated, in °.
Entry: 265 °
